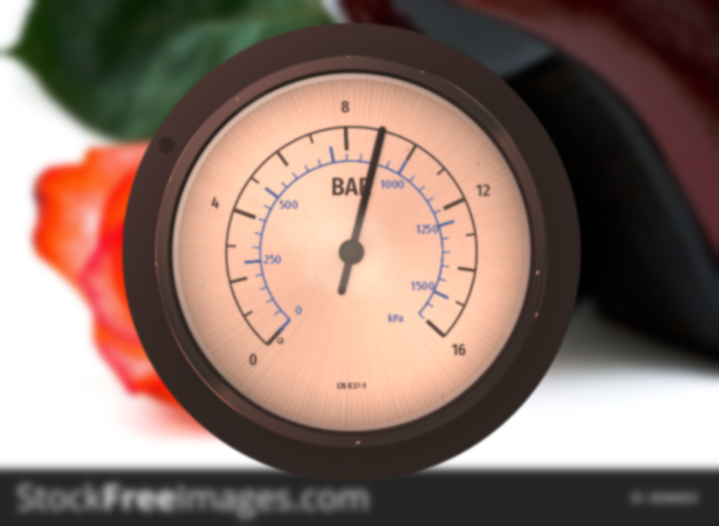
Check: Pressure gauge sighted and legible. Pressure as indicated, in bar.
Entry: 9 bar
